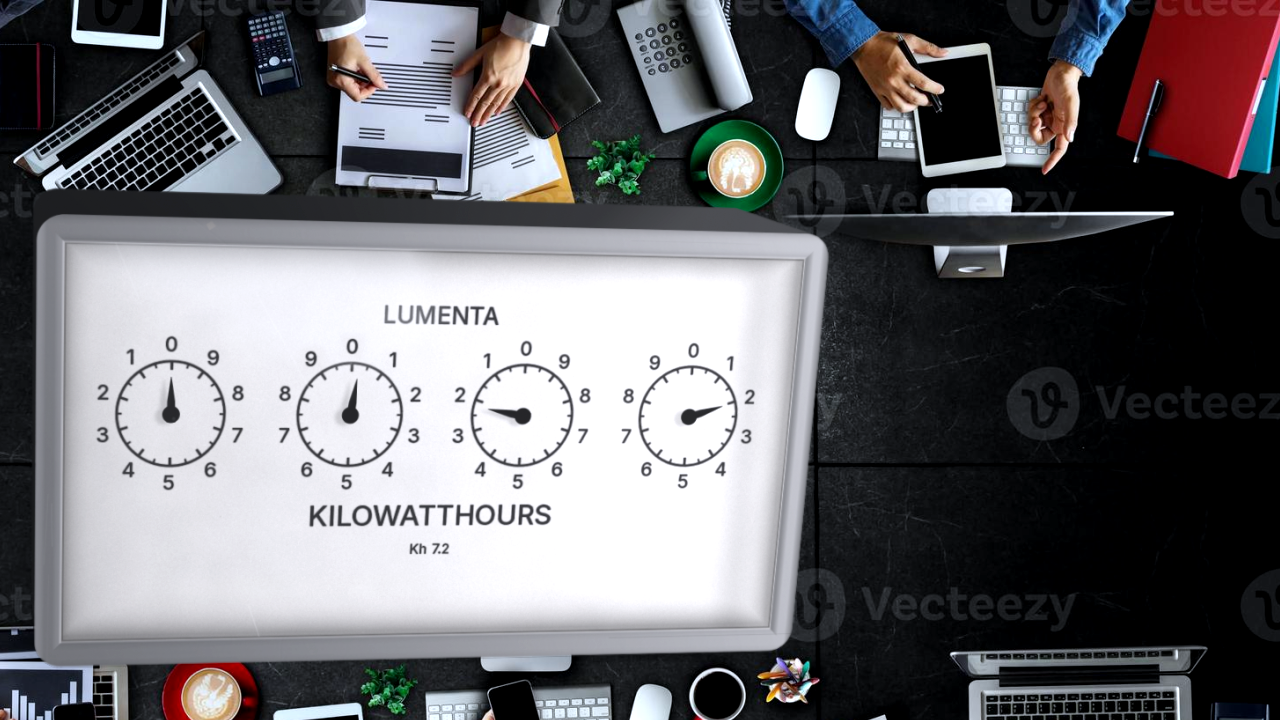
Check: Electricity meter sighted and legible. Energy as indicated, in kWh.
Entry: 22 kWh
